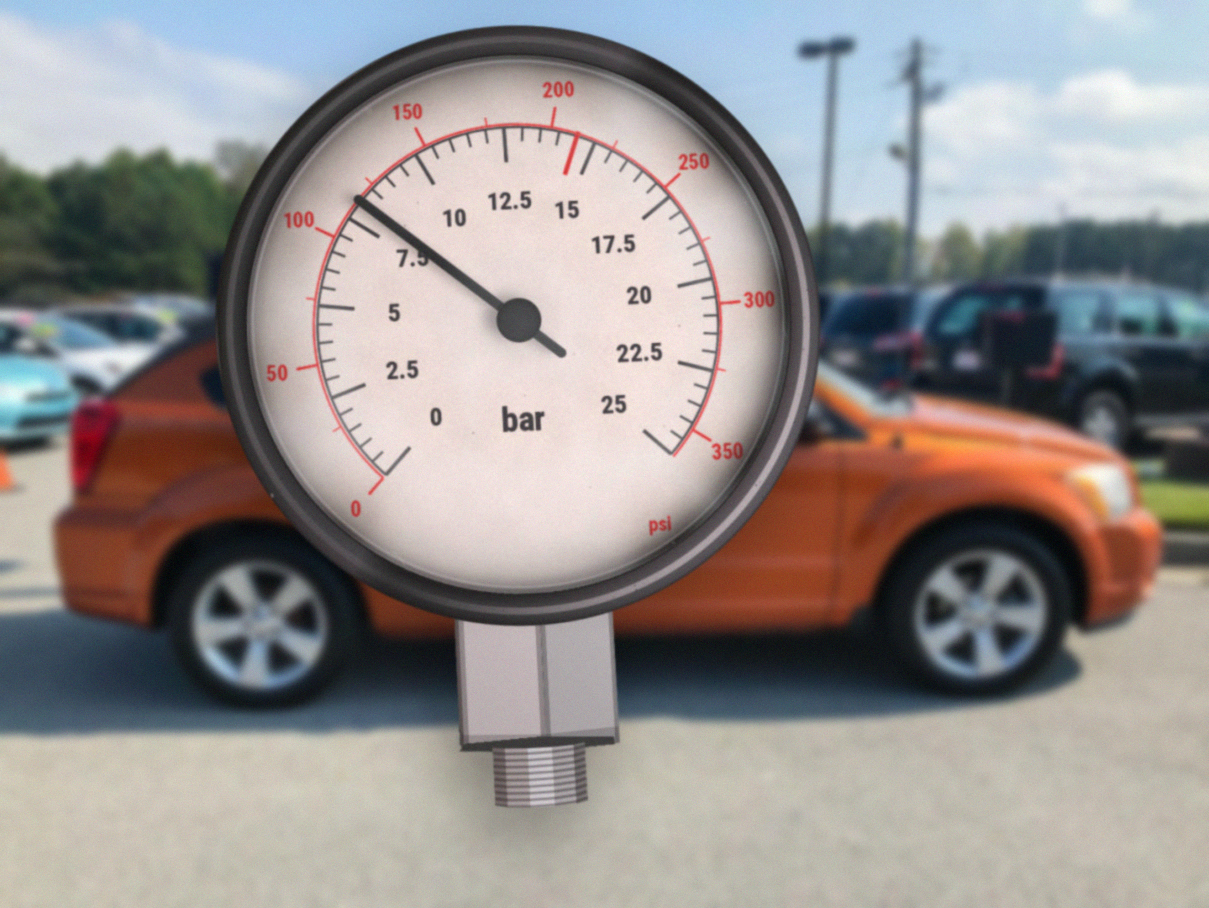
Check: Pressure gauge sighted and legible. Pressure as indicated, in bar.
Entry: 8 bar
